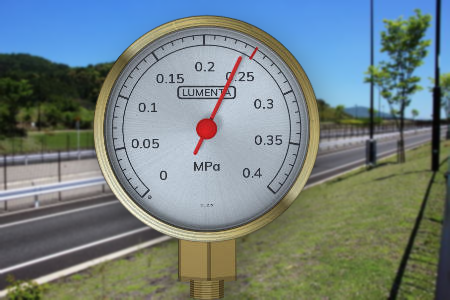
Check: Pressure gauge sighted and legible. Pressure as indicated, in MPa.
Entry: 0.24 MPa
